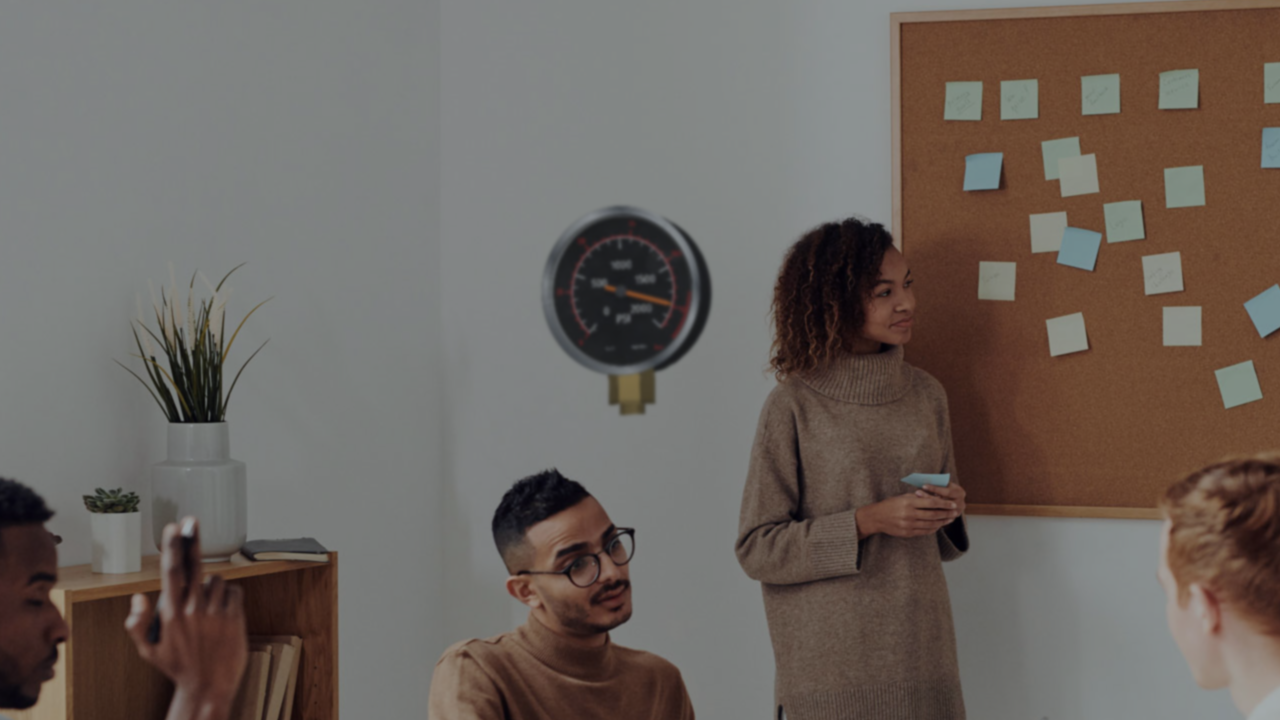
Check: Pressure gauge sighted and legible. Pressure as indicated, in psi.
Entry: 1800 psi
